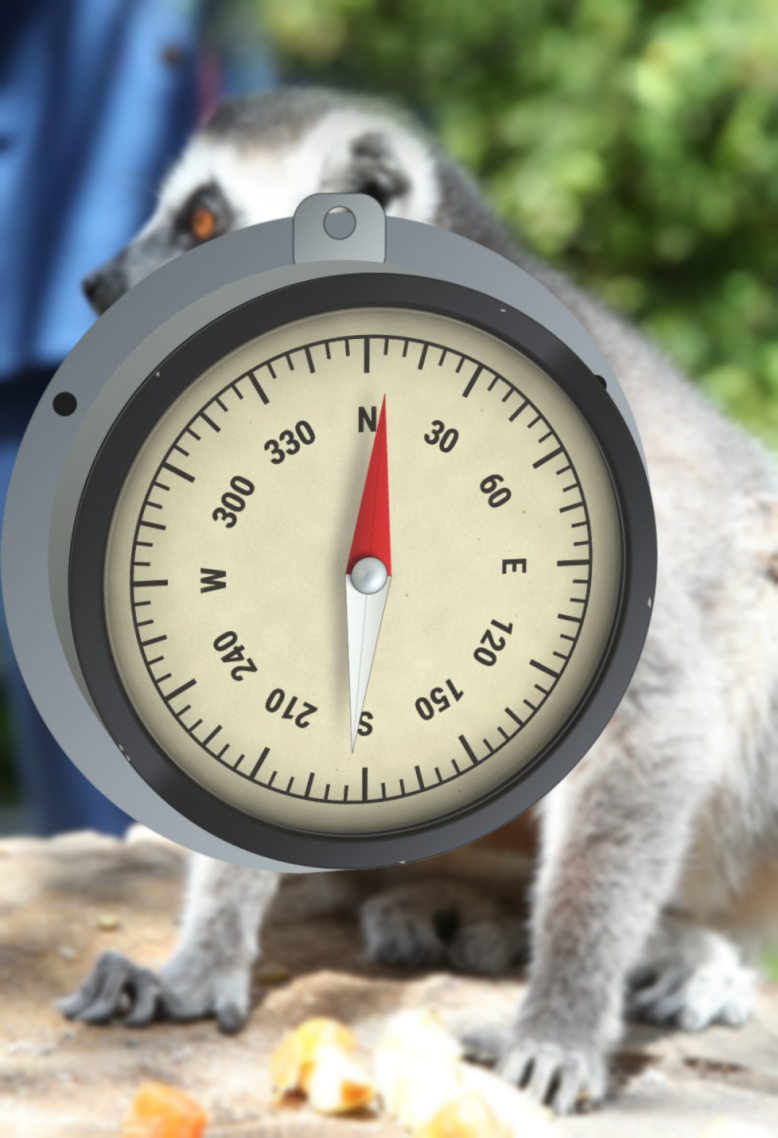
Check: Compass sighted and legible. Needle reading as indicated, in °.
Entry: 5 °
